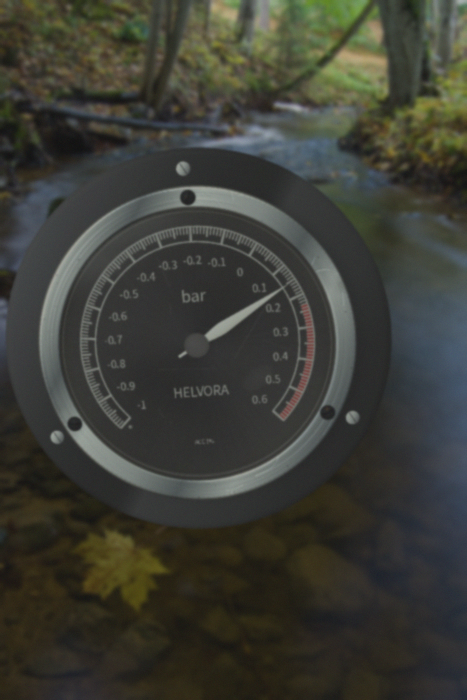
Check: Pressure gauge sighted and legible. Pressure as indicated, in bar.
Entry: 0.15 bar
